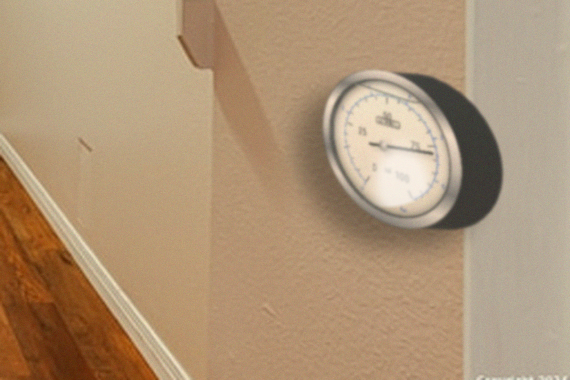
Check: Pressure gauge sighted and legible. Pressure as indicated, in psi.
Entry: 77.5 psi
